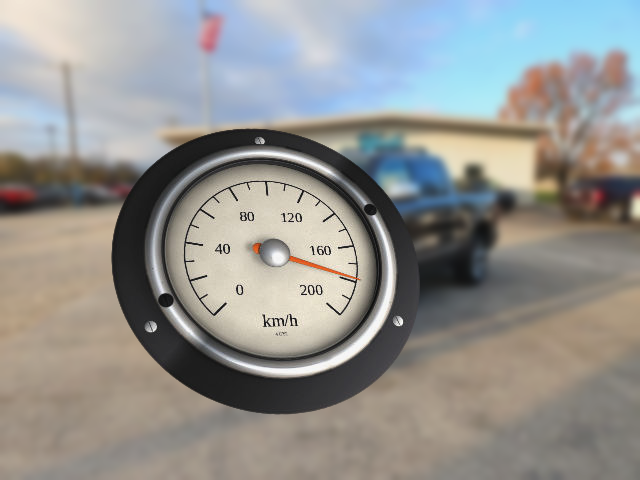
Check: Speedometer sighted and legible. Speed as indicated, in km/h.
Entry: 180 km/h
